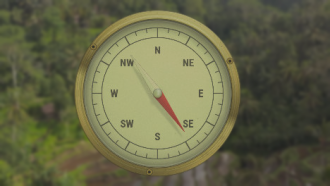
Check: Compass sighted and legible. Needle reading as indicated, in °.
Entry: 145 °
